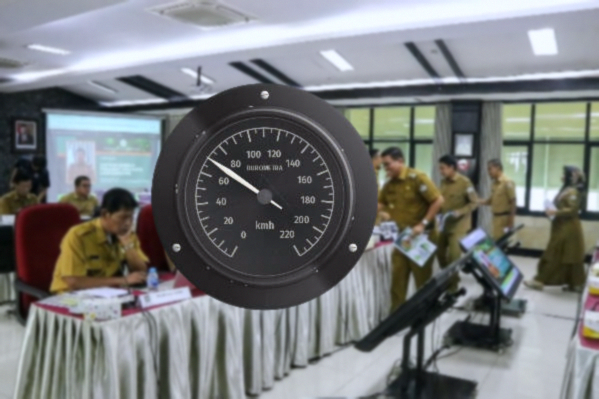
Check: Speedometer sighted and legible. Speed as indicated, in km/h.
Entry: 70 km/h
